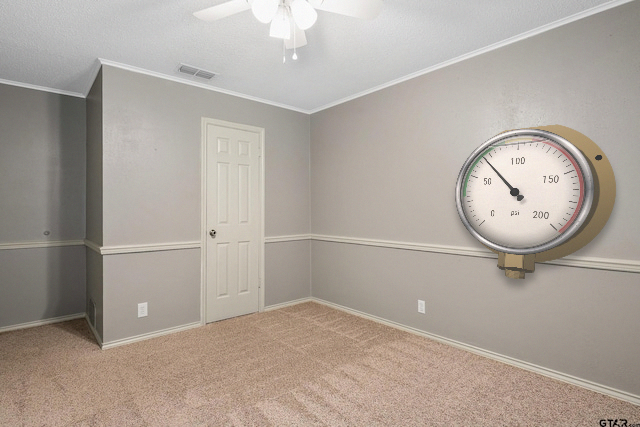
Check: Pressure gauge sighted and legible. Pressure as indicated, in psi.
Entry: 70 psi
